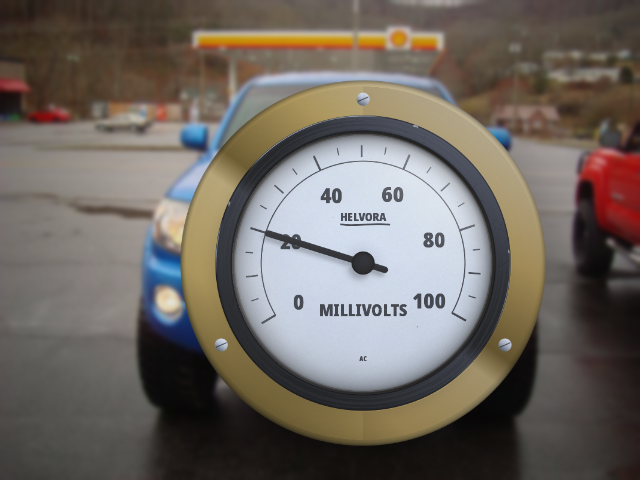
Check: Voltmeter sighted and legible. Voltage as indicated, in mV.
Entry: 20 mV
